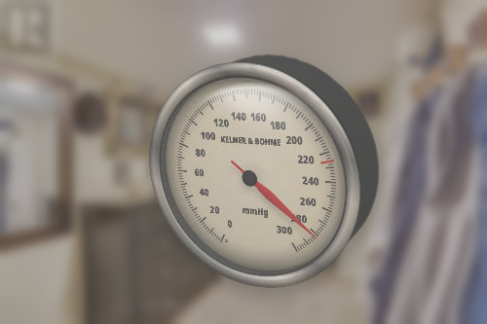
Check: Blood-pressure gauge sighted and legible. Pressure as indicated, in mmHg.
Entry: 280 mmHg
